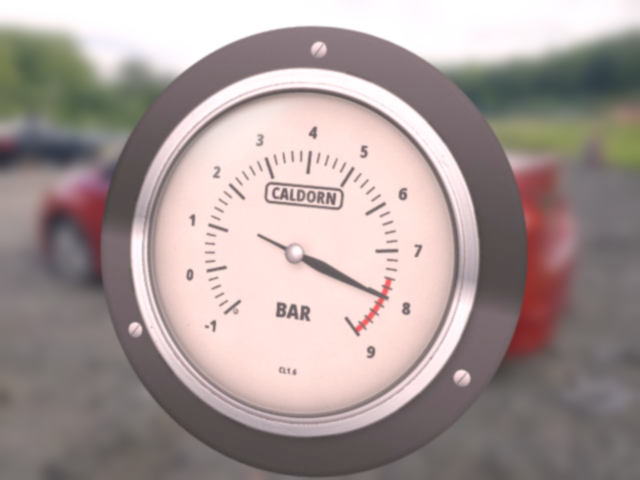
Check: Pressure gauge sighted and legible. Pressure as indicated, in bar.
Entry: 8 bar
